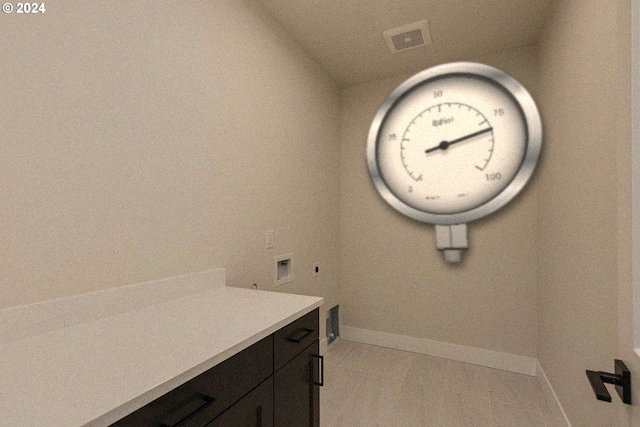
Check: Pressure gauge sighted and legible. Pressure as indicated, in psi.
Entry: 80 psi
